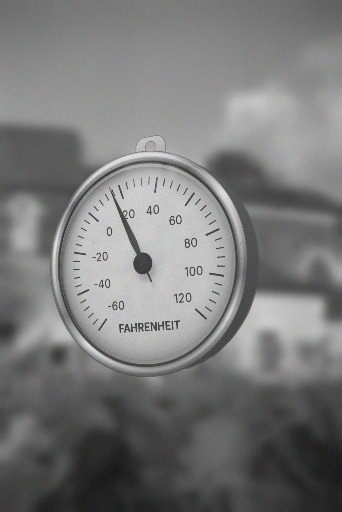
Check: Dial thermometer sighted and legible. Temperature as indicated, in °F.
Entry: 16 °F
